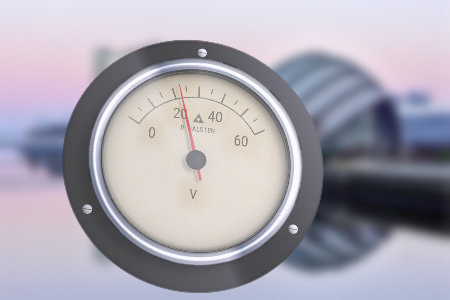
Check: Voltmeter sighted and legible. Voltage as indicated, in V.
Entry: 22.5 V
